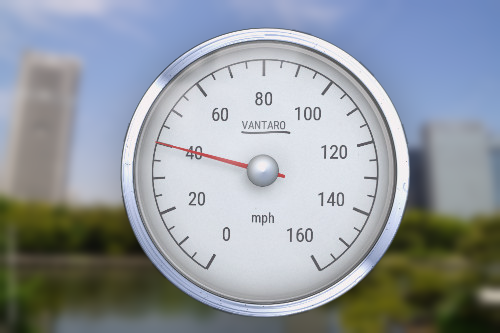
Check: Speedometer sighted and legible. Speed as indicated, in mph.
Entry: 40 mph
